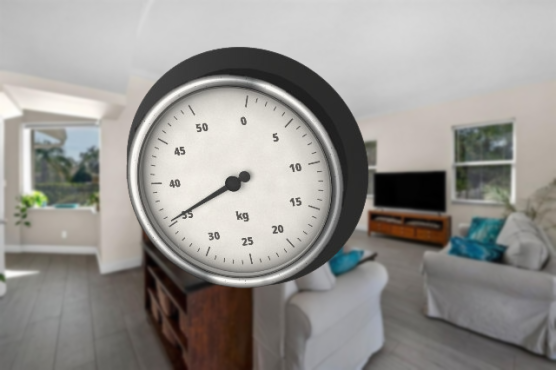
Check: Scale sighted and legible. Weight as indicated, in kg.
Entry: 35.5 kg
